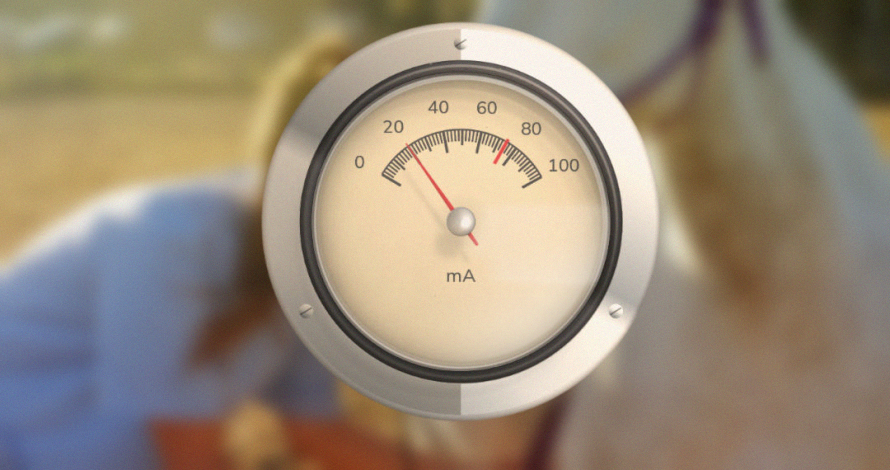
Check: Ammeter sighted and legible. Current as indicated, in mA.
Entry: 20 mA
